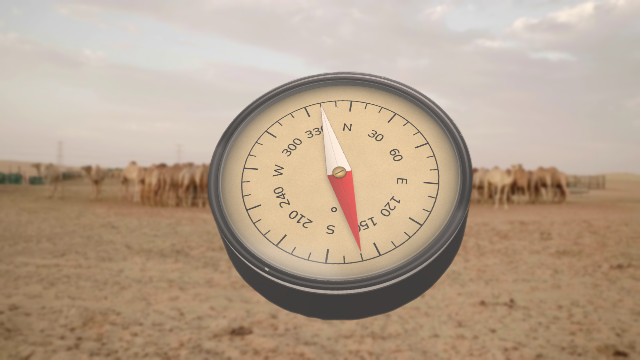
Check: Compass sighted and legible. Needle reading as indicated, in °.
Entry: 160 °
